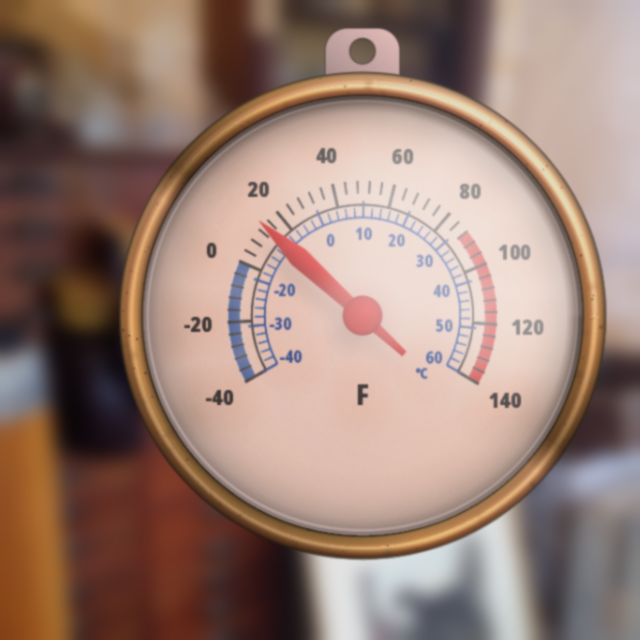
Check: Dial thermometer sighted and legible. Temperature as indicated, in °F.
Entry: 14 °F
